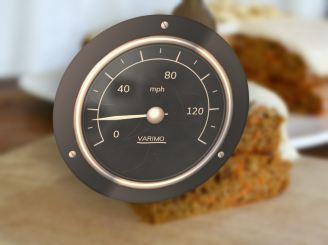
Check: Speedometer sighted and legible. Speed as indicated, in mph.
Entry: 15 mph
